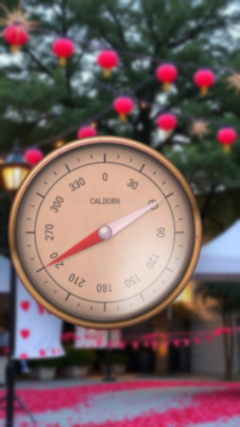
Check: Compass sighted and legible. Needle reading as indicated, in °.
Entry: 240 °
